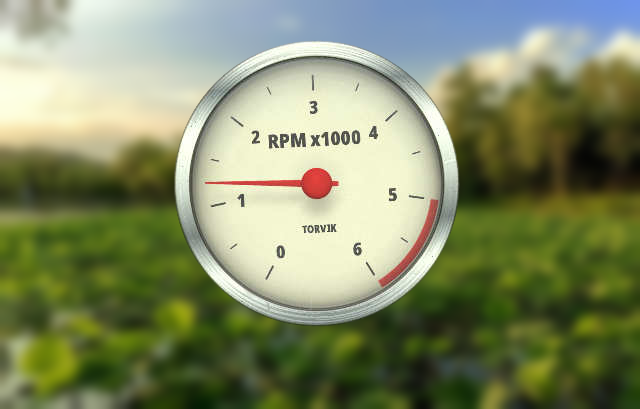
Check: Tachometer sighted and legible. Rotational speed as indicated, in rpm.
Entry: 1250 rpm
